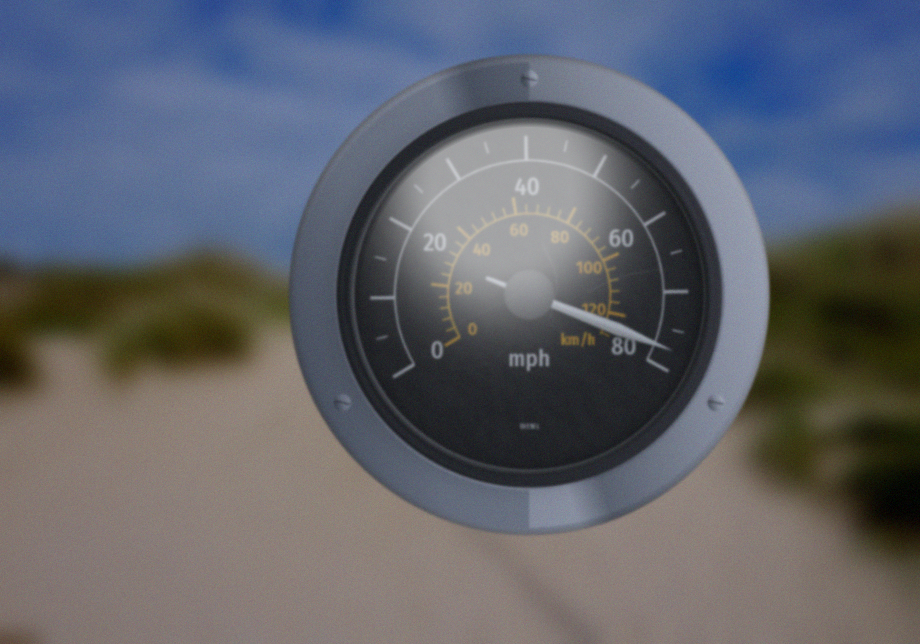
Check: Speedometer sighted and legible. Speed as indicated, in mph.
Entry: 77.5 mph
